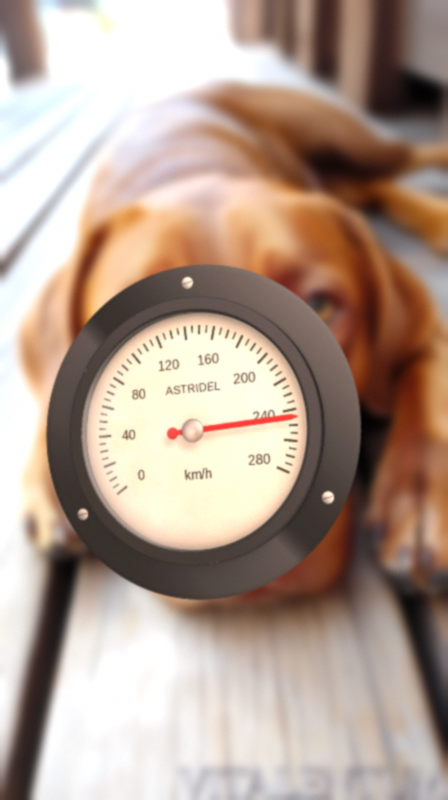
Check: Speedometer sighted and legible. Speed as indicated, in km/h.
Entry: 245 km/h
